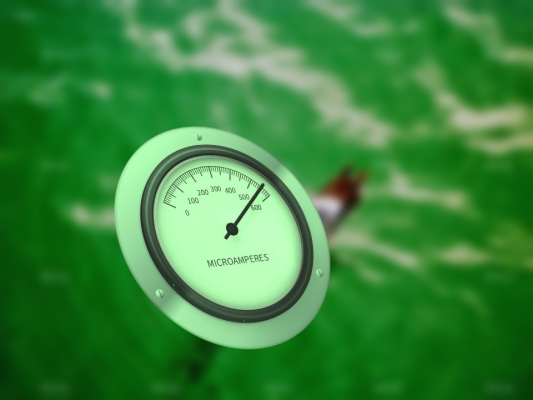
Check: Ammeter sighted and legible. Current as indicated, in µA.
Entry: 550 µA
